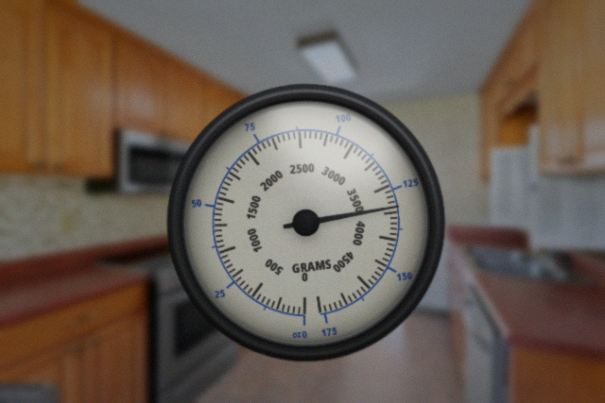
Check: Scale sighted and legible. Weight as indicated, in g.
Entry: 3700 g
